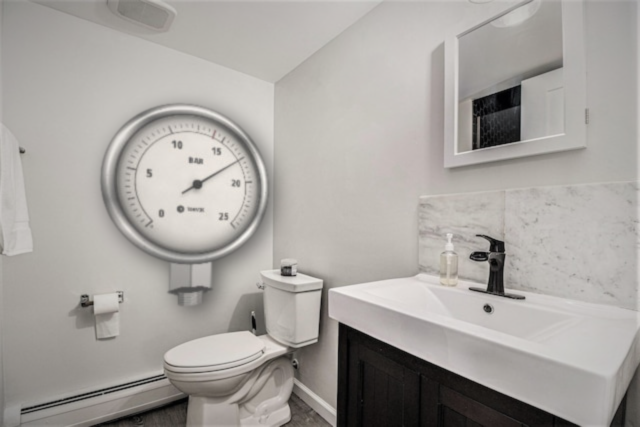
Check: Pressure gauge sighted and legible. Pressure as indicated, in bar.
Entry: 17.5 bar
